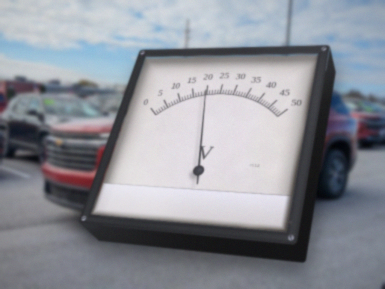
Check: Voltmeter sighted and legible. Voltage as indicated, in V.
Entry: 20 V
